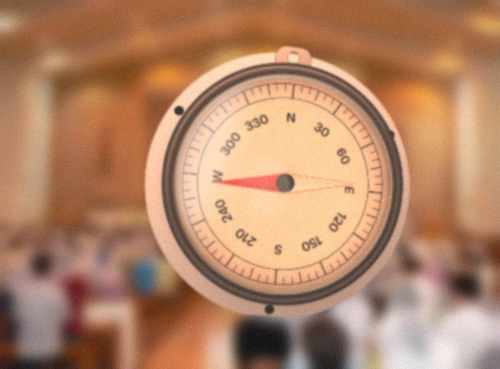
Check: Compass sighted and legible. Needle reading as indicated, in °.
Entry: 265 °
